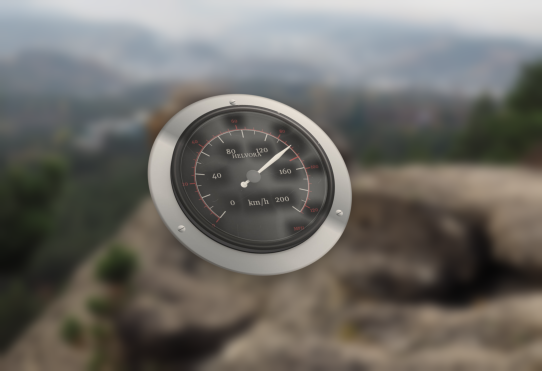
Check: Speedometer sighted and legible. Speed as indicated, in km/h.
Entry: 140 km/h
